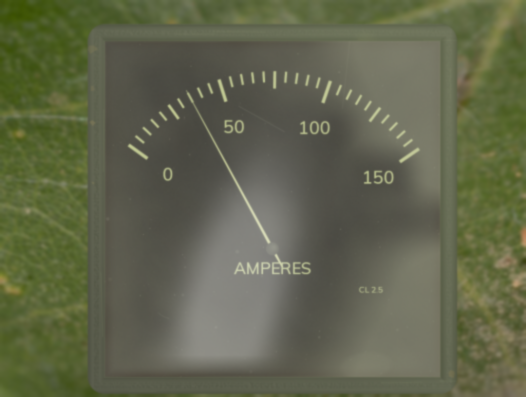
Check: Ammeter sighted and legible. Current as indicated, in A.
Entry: 35 A
